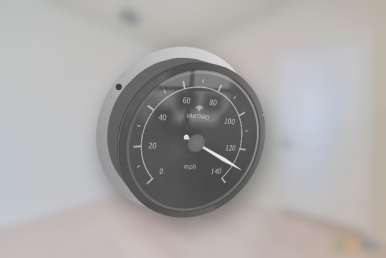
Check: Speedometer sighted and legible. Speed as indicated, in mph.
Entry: 130 mph
